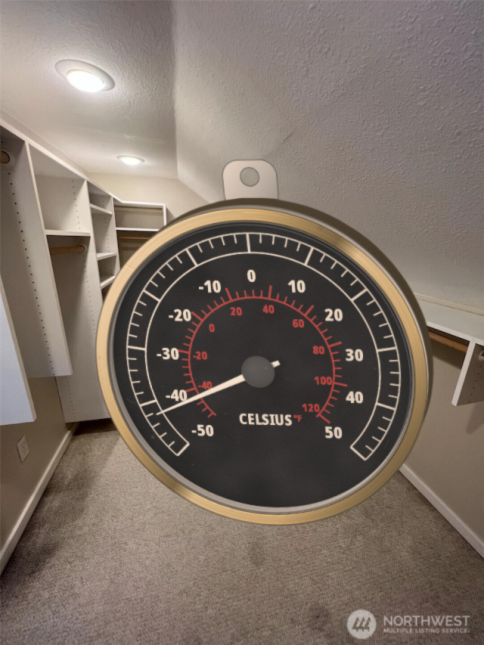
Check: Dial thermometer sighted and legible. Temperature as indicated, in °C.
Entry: -42 °C
